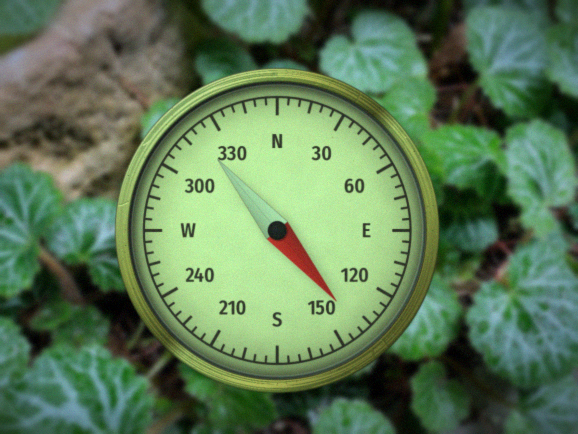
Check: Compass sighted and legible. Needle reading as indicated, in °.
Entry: 140 °
